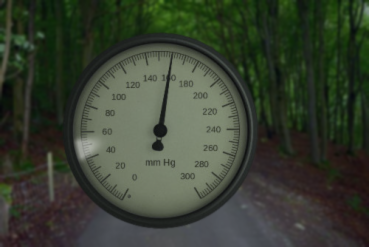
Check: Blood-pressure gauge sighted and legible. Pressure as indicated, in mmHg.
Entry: 160 mmHg
